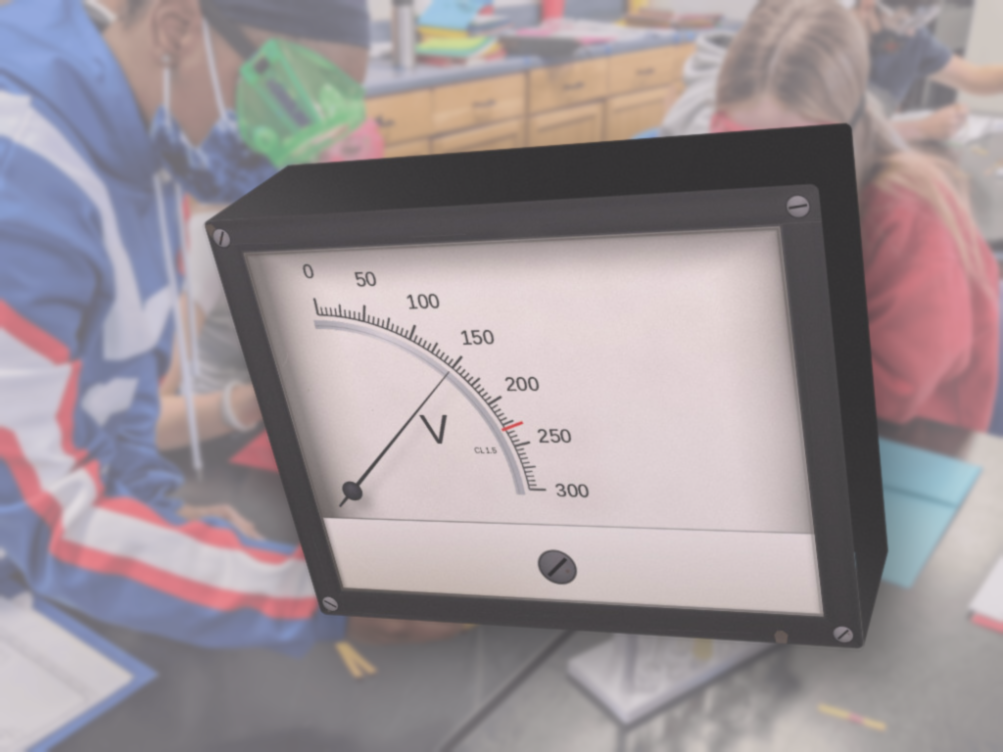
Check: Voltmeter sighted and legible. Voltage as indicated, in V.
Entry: 150 V
